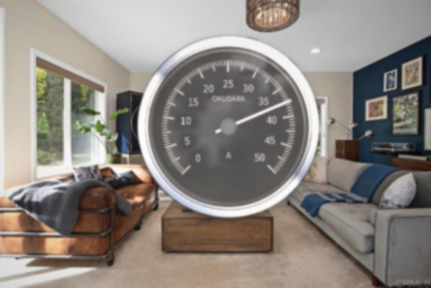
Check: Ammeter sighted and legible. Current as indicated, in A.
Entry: 37.5 A
